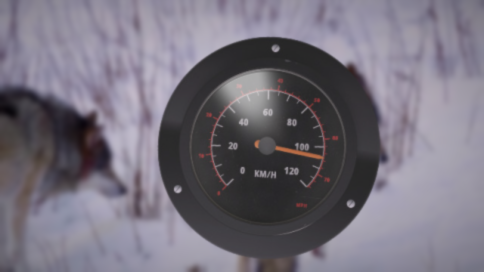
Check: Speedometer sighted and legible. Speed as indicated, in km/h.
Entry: 105 km/h
